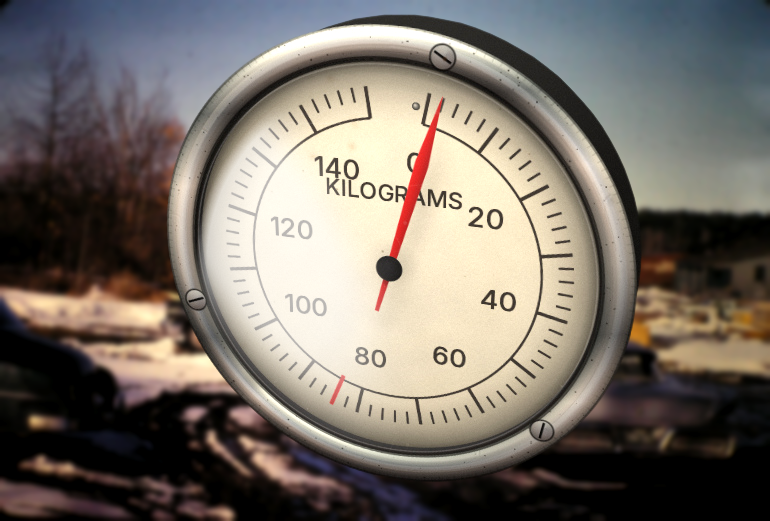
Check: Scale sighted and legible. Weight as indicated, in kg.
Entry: 2 kg
